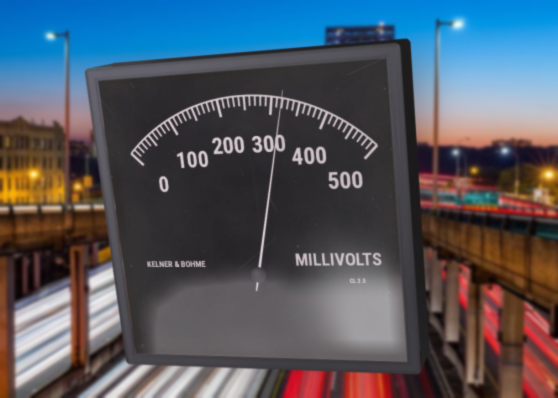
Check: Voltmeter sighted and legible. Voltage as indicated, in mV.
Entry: 320 mV
